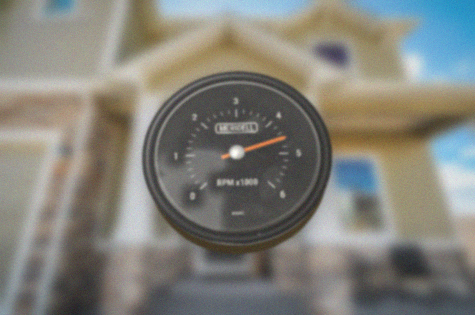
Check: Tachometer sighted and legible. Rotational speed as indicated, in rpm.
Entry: 4600 rpm
